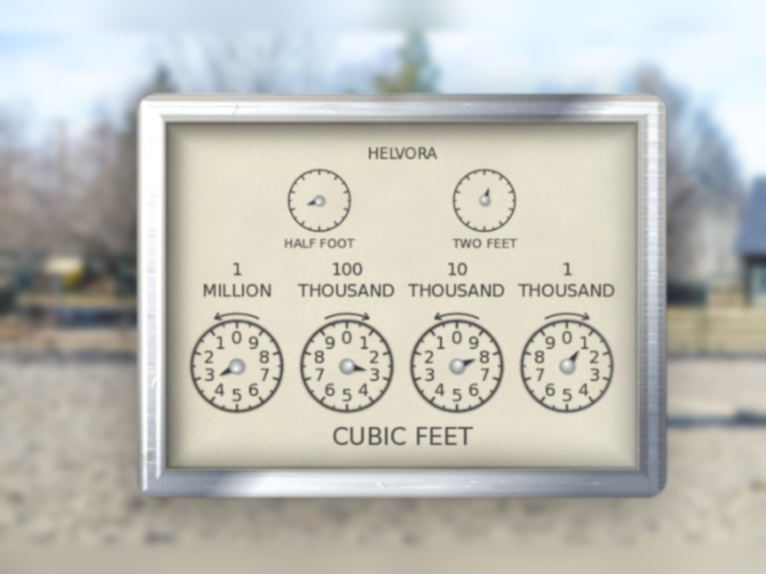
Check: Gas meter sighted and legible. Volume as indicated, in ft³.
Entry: 328100 ft³
